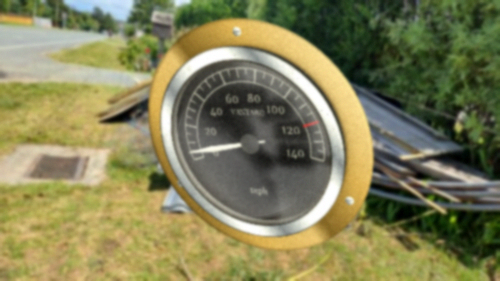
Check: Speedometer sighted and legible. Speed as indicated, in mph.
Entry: 5 mph
